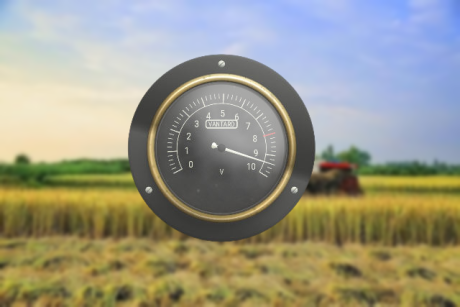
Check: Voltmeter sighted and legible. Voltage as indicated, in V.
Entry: 9.4 V
